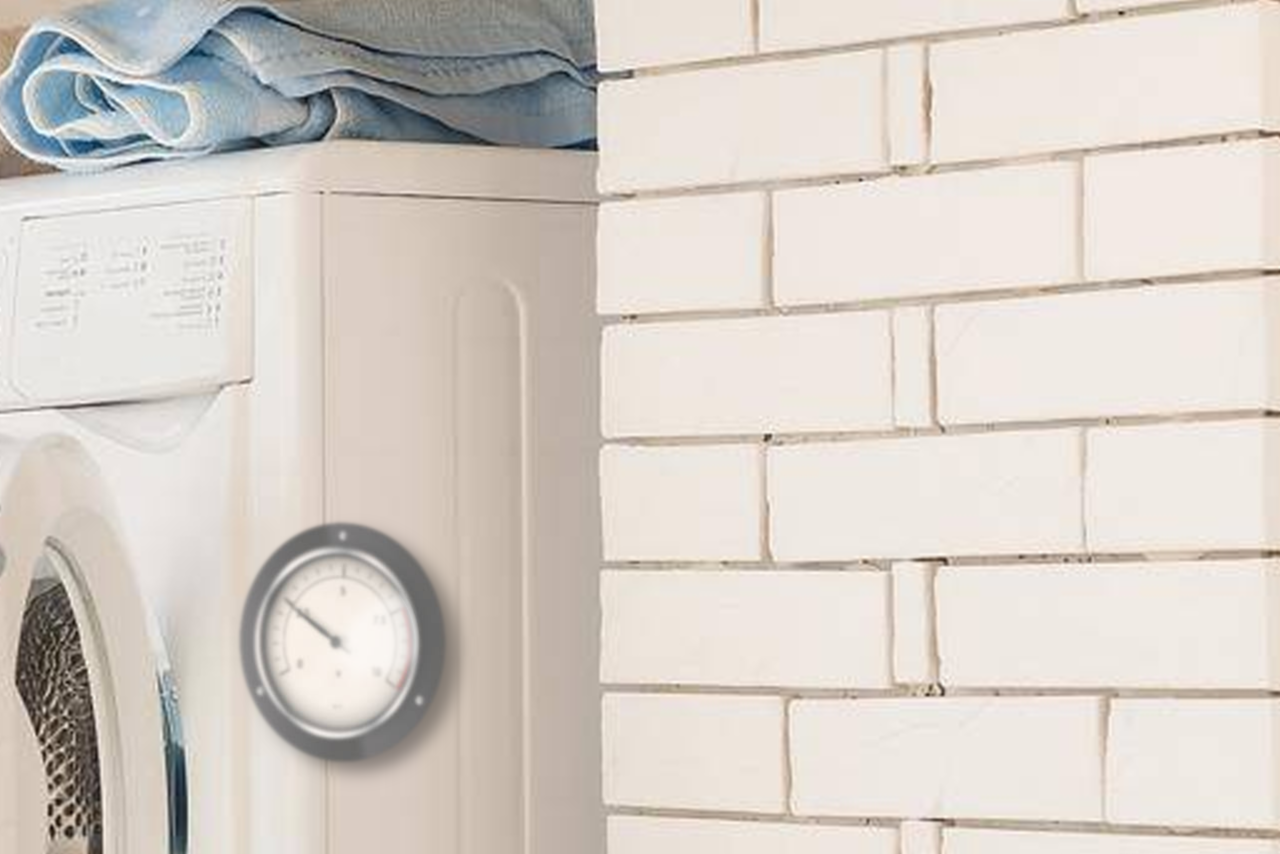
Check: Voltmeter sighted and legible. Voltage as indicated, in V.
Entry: 2.5 V
